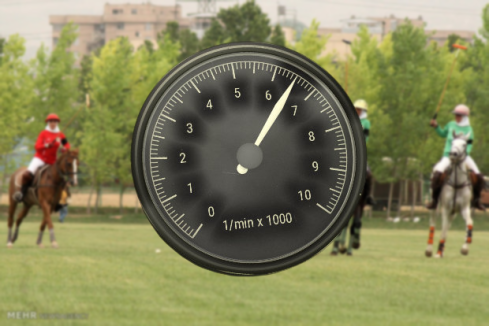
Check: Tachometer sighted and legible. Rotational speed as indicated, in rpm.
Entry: 6500 rpm
